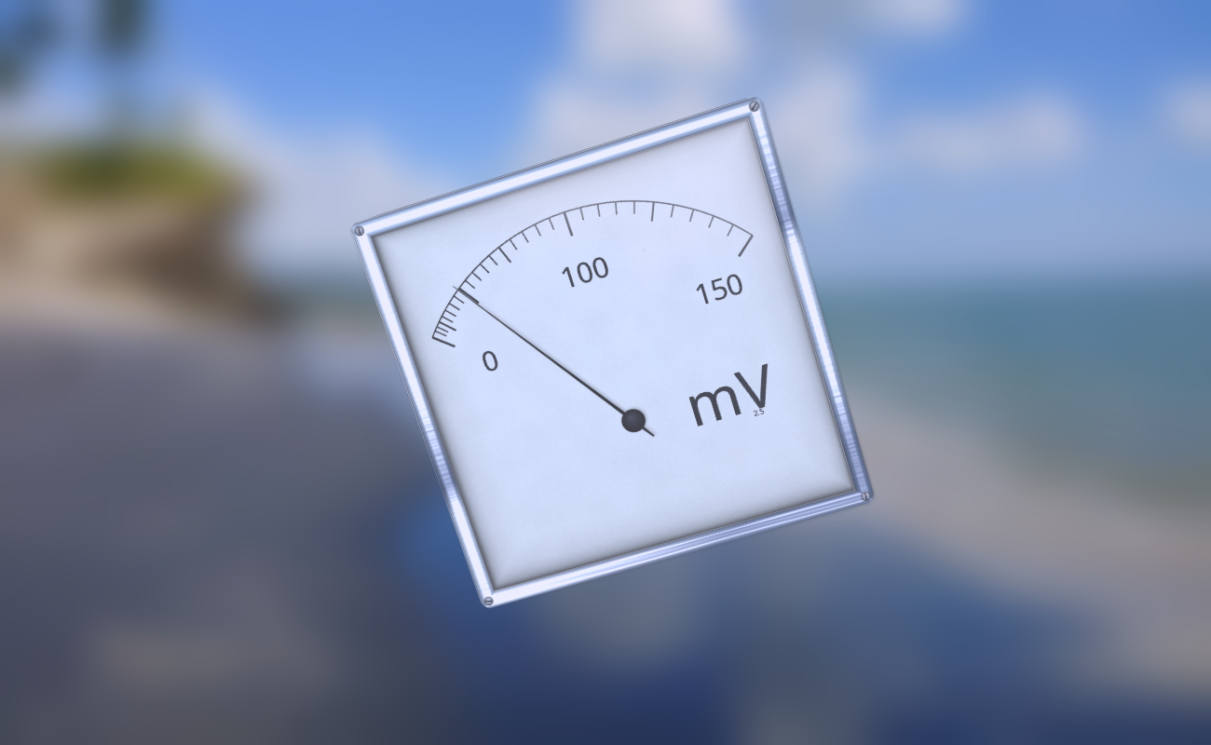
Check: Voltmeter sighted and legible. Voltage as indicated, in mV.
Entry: 50 mV
